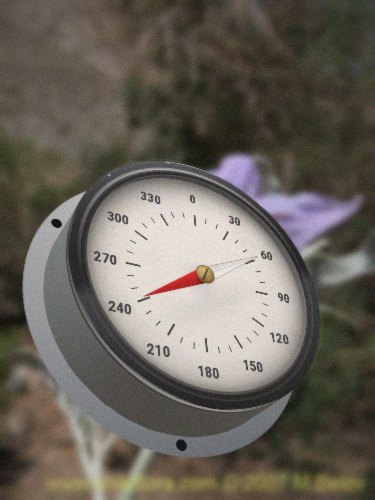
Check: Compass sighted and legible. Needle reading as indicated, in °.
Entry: 240 °
